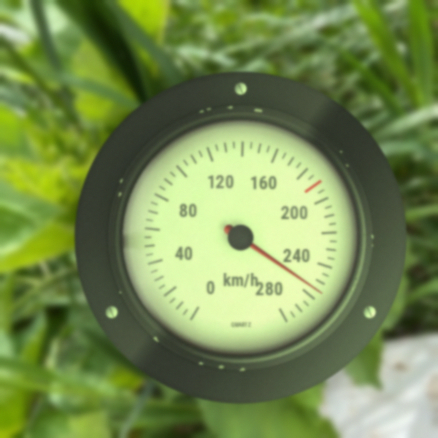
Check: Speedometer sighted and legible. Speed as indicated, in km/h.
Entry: 255 km/h
